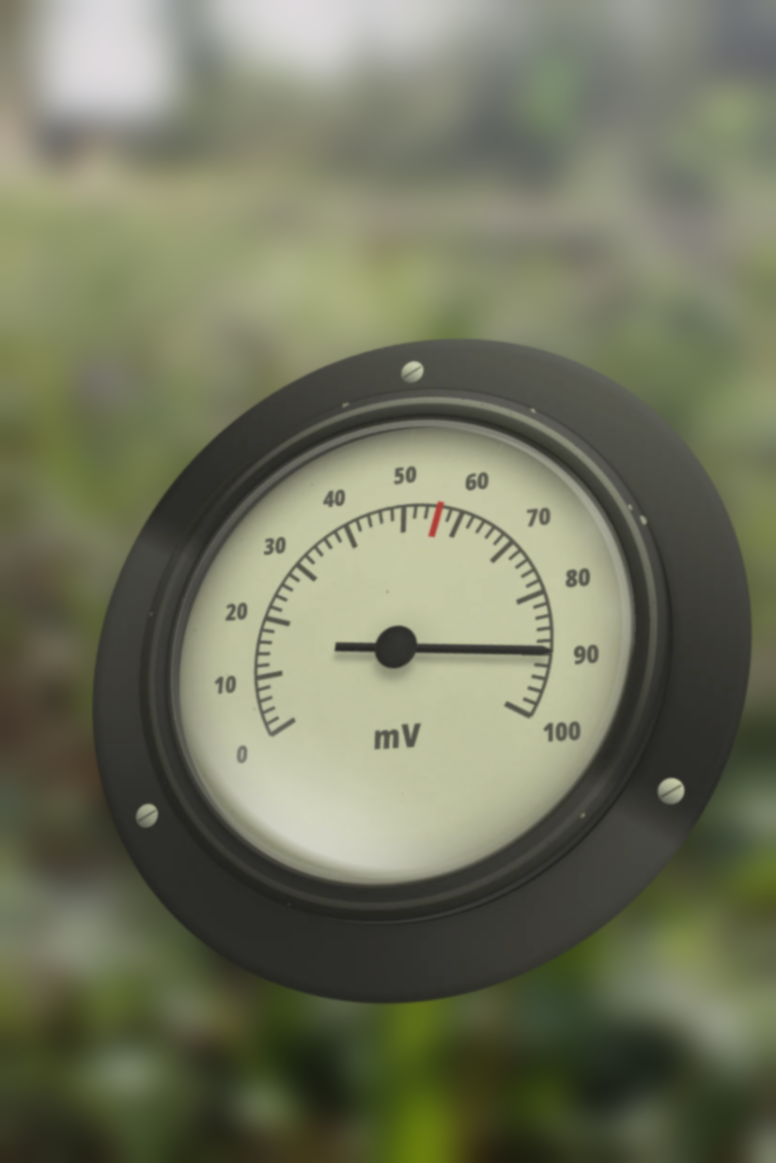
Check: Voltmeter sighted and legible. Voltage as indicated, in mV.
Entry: 90 mV
